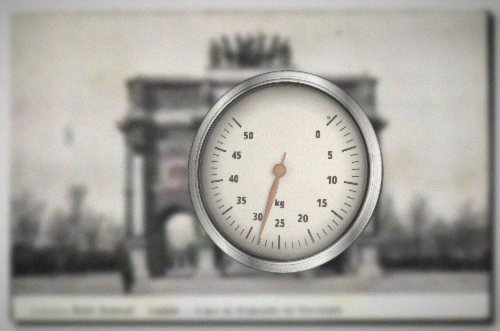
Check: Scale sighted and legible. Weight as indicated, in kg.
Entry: 28 kg
